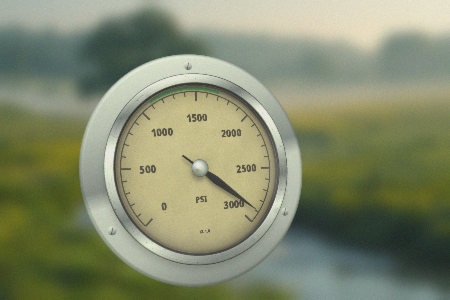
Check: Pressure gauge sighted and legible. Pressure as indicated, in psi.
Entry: 2900 psi
